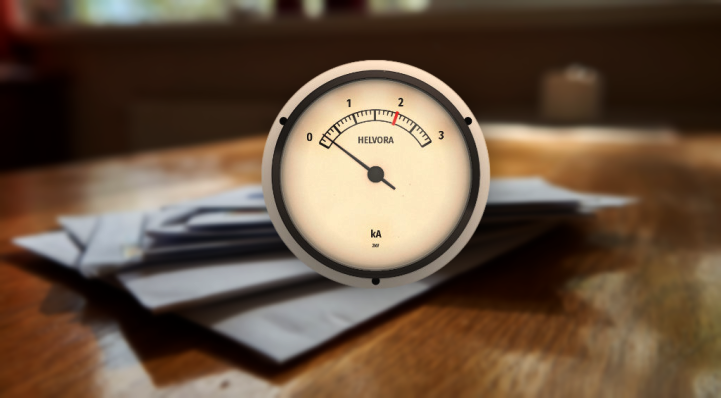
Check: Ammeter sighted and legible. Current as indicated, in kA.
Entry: 0.2 kA
